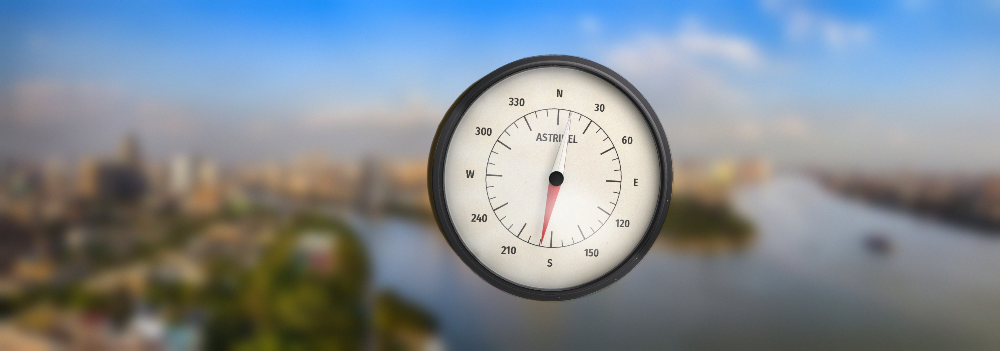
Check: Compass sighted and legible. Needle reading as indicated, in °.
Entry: 190 °
